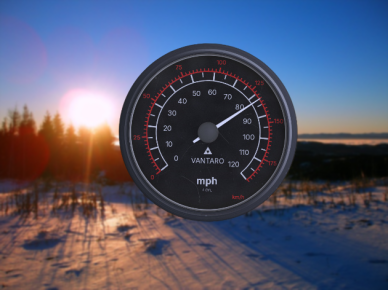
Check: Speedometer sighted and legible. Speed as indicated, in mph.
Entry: 82.5 mph
